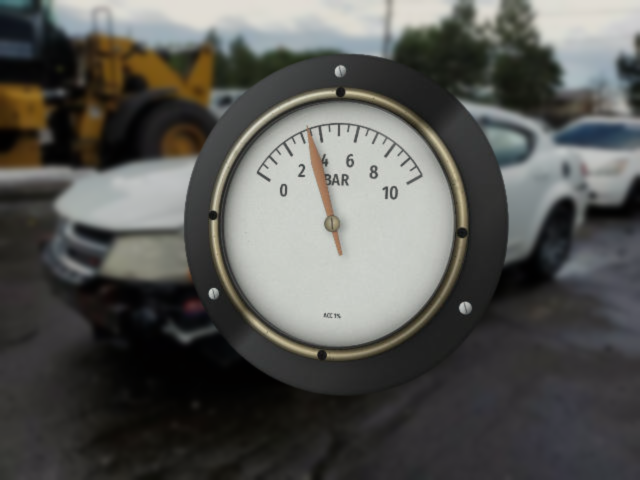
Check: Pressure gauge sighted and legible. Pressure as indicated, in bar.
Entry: 3.5 bar
